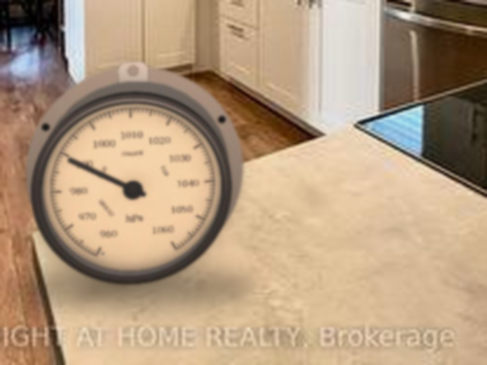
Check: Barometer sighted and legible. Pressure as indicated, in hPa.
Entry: 990 hPa
